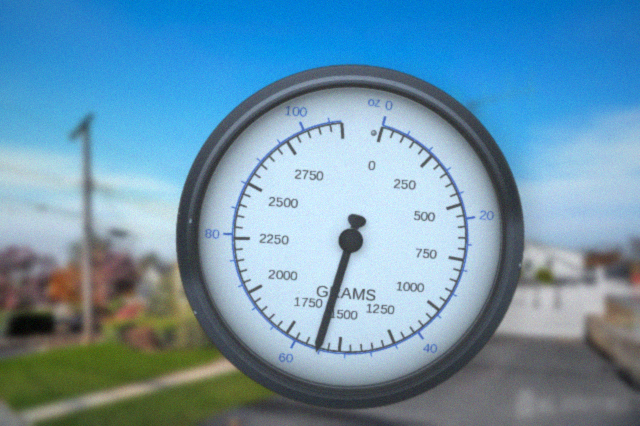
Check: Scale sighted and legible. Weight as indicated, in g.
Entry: 1600 g
